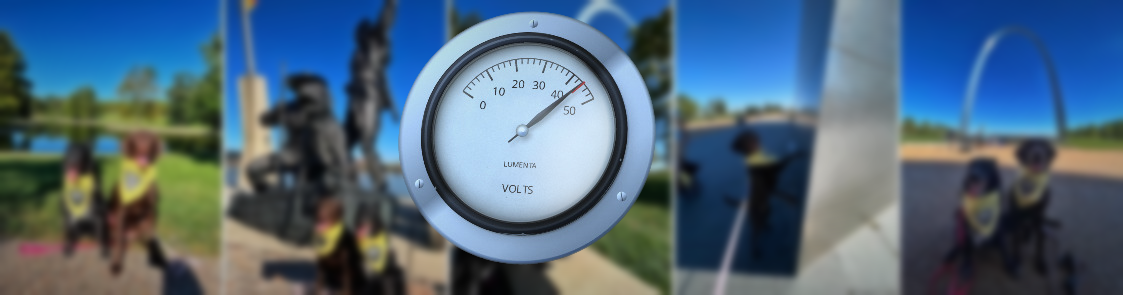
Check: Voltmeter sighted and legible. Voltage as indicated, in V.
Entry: 44 V
